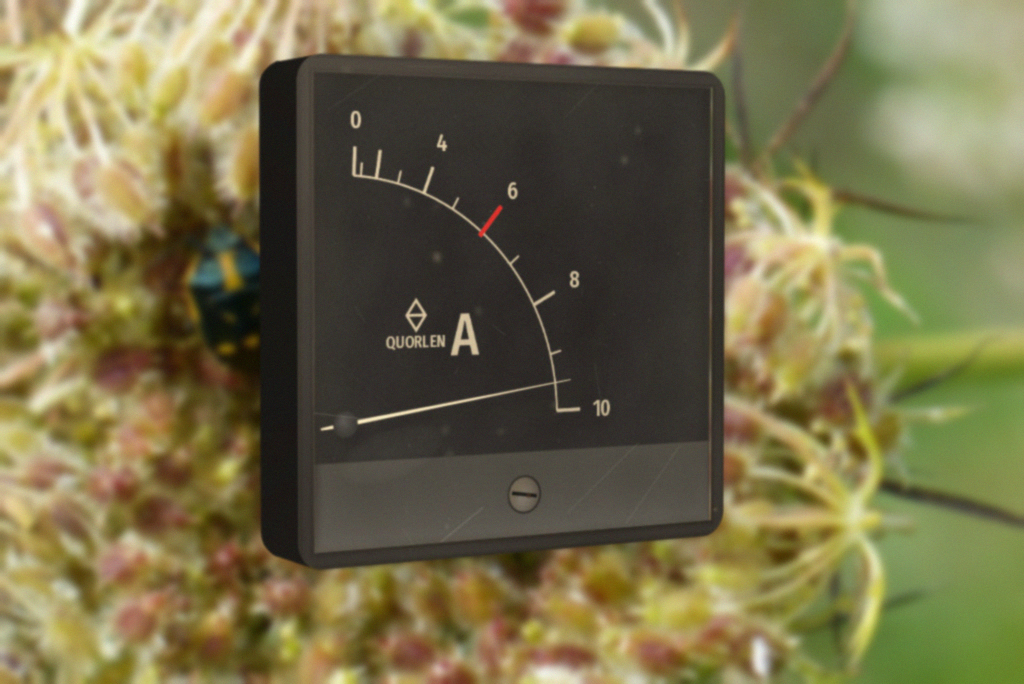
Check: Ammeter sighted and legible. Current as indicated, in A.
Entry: 9.5 A
